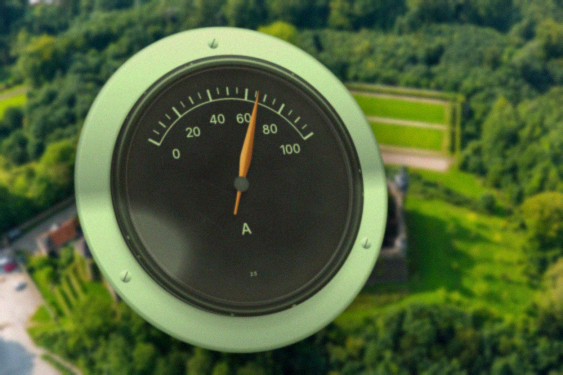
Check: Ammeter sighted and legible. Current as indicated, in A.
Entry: 65 A
